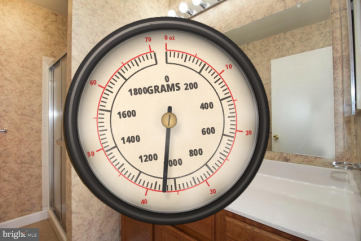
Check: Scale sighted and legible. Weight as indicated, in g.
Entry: 1060 g
